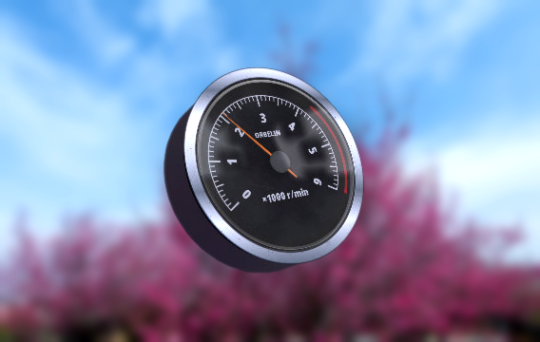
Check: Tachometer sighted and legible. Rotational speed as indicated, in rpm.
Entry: 2000 rpm
